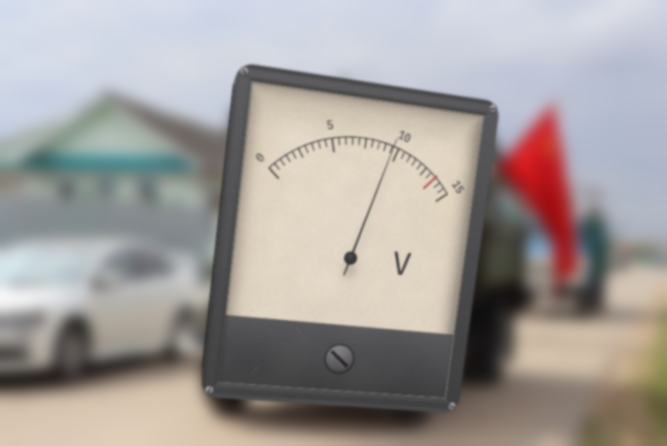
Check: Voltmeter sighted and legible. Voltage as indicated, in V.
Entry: 9.5 V
